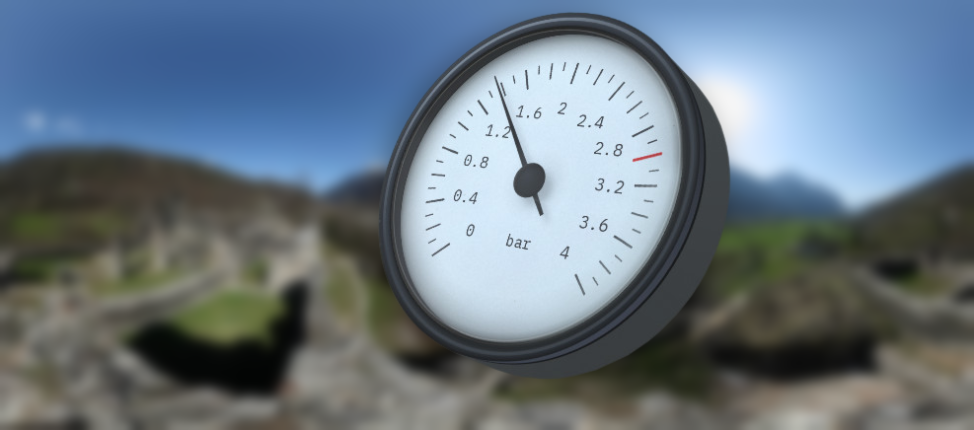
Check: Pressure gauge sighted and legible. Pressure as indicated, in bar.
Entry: 1.4 bar
